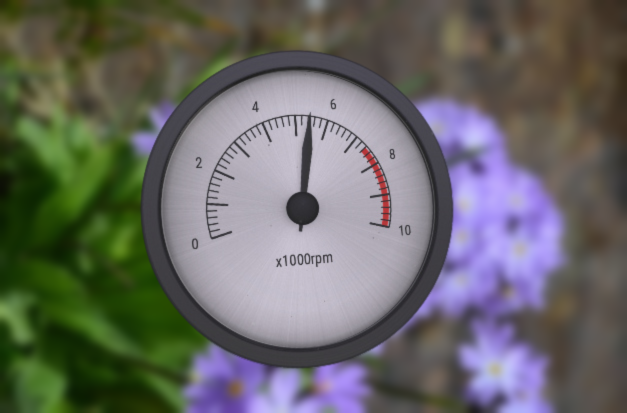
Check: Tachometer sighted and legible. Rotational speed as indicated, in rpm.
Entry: 5400 rpm
